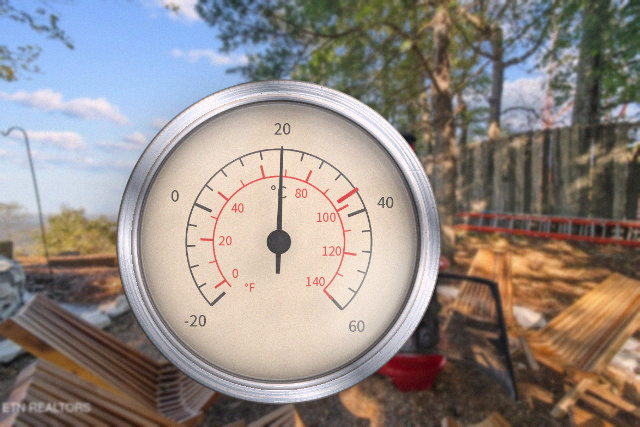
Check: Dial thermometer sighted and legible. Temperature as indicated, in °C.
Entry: 20 °C
